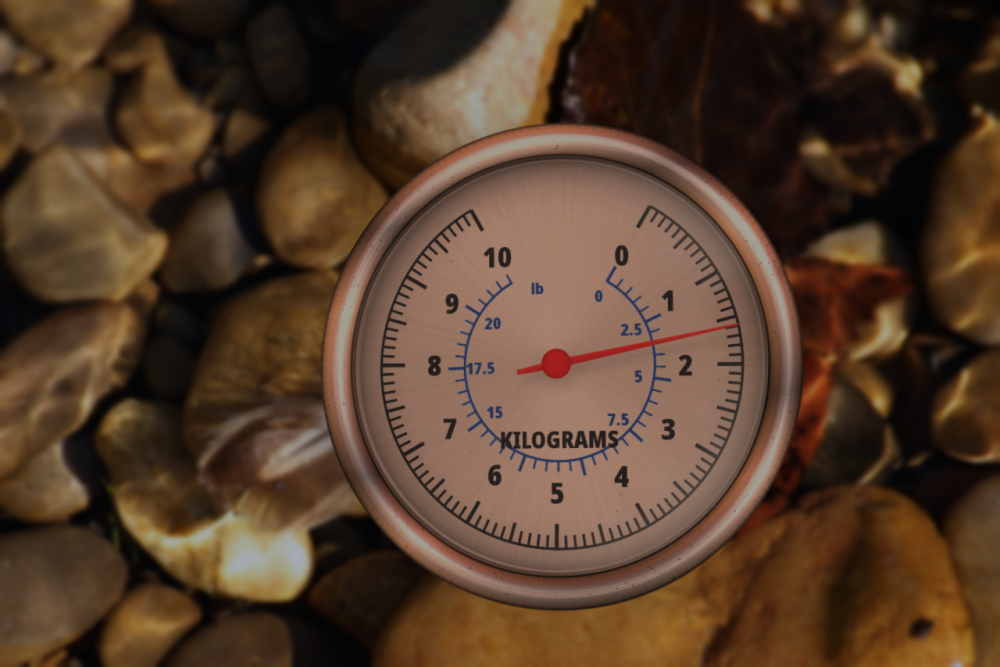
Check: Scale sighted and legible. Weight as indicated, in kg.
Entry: 1.6 kg
